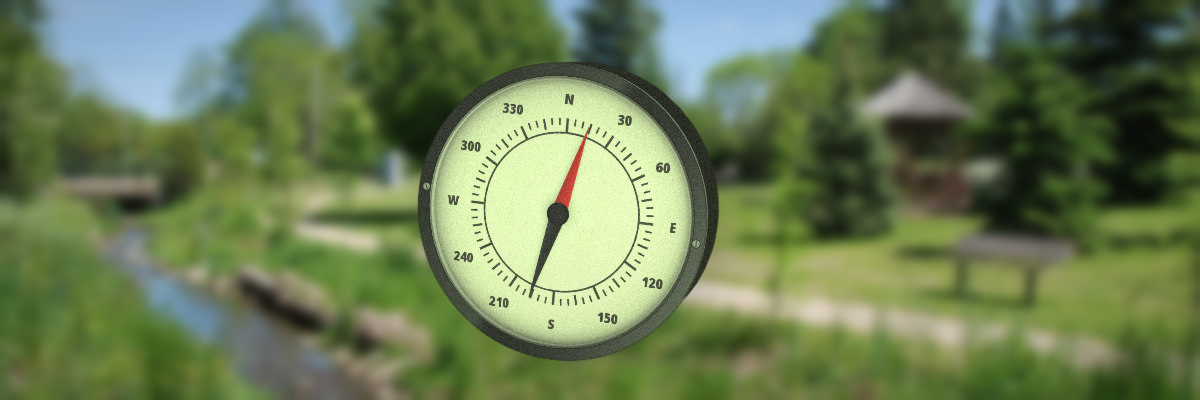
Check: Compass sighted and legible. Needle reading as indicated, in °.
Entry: 15 °
